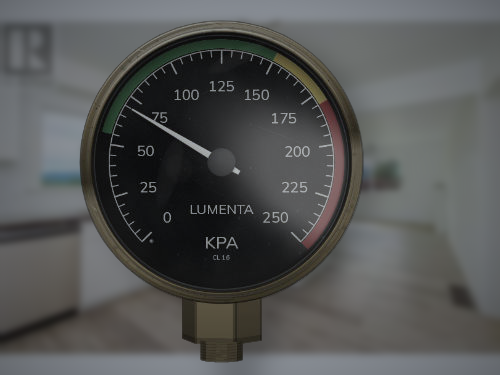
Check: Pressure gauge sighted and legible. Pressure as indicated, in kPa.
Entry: 70 kPa
